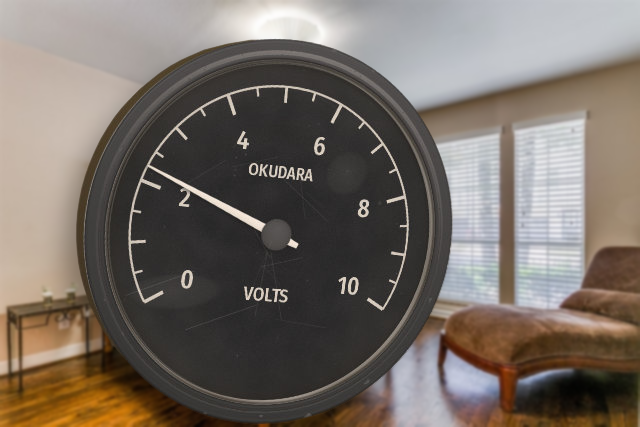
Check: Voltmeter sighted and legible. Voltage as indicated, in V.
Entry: 2.25 V
